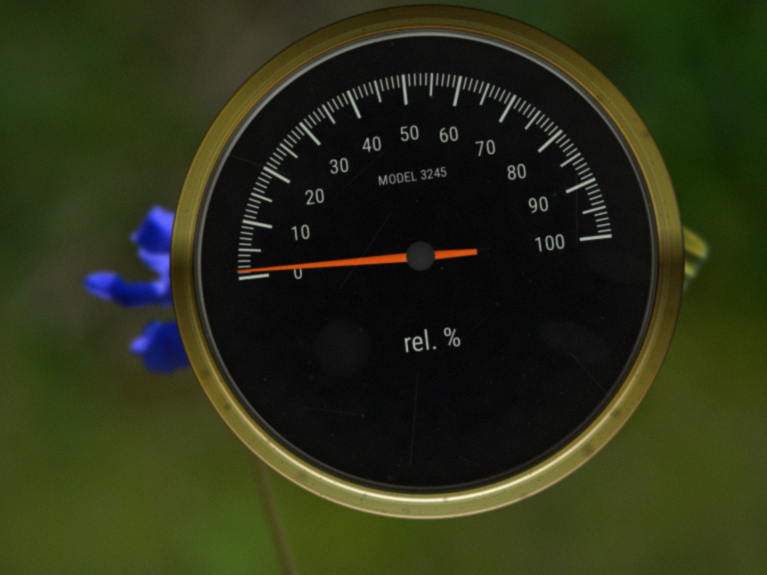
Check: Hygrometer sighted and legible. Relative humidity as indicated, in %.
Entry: 1 %
